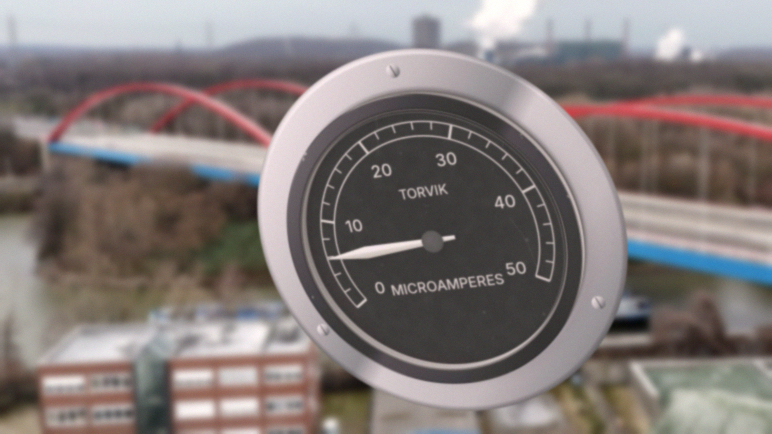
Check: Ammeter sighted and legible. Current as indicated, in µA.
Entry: 6 µA
